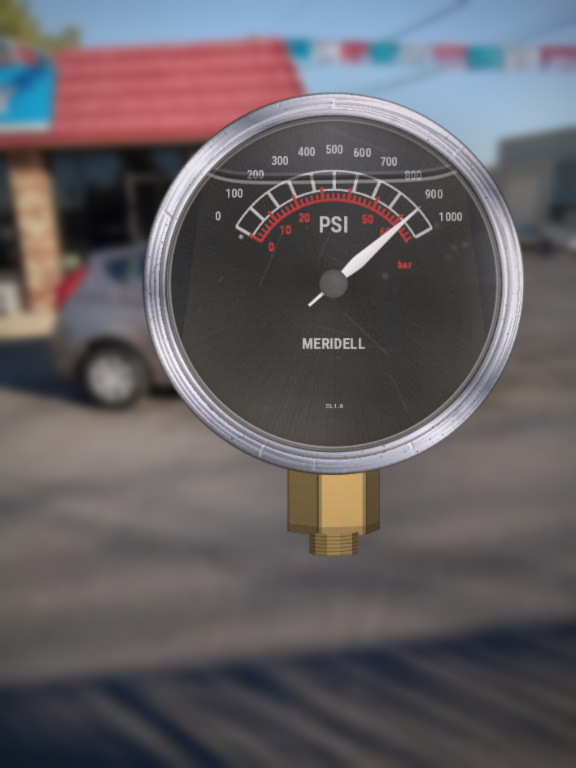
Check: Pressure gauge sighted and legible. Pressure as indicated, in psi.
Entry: 900 psi
